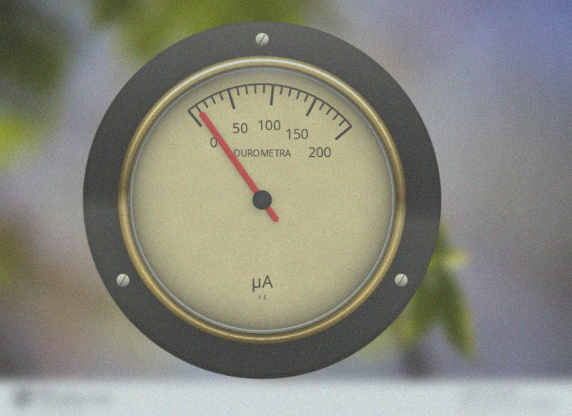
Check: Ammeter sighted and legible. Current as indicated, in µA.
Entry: 10 µA
